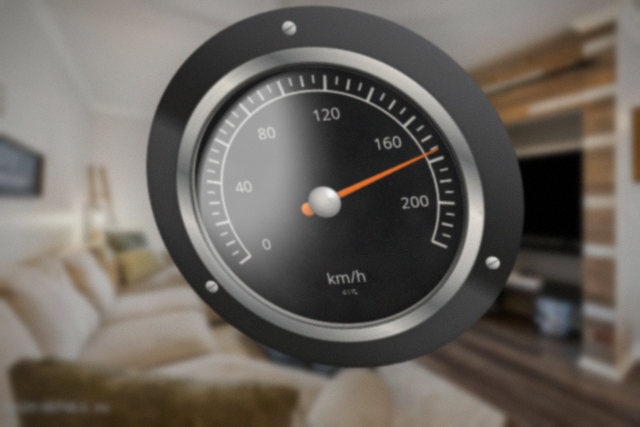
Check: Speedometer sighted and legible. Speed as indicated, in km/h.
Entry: 175 km/h
